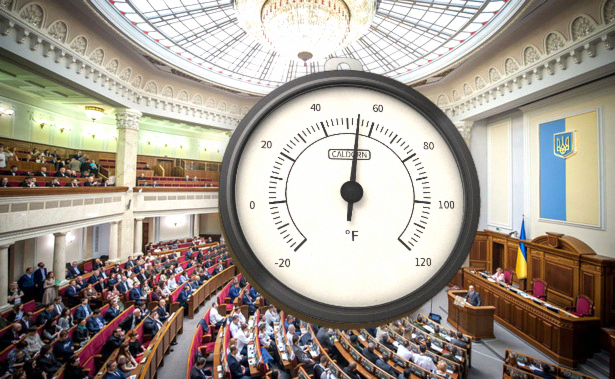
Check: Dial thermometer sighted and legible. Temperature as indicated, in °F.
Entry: 54 °F
